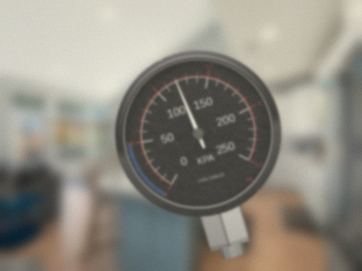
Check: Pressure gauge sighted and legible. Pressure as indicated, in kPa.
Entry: 120 kPa
